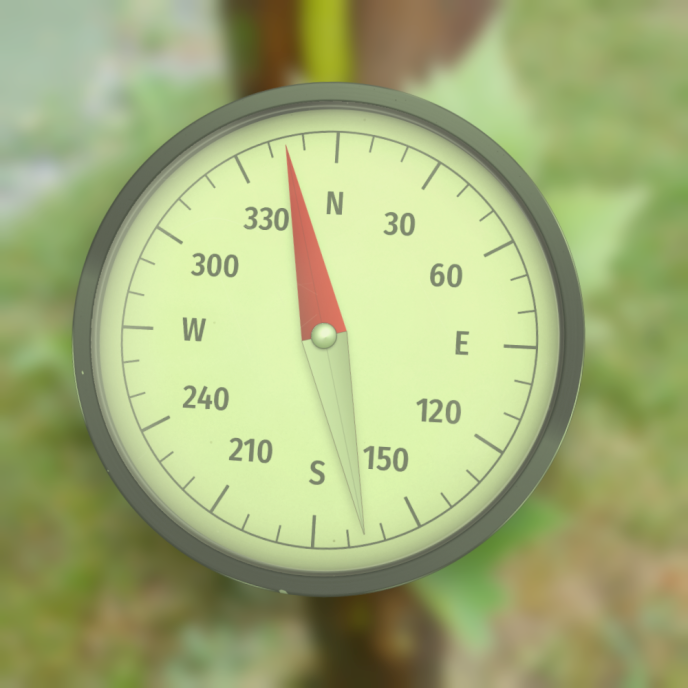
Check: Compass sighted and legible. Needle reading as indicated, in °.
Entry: 345 °
